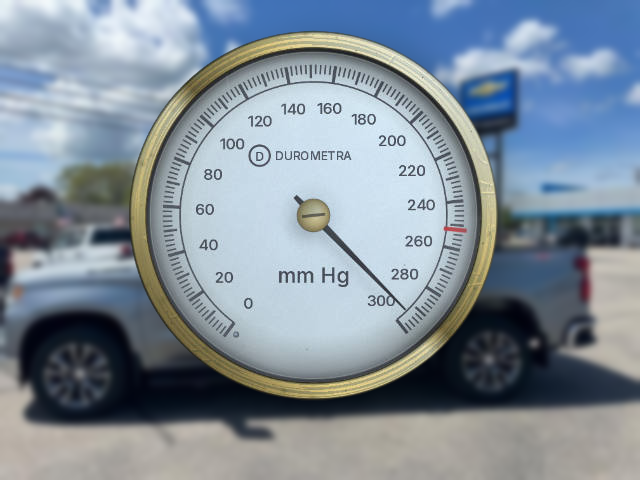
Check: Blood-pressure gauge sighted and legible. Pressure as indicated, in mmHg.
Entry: 294 mmHg
